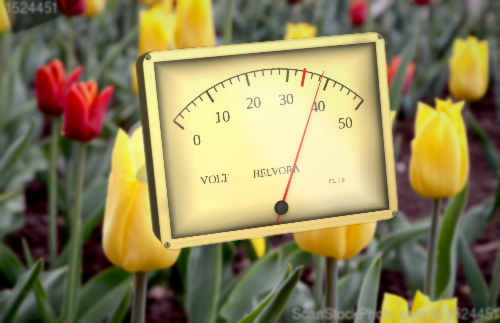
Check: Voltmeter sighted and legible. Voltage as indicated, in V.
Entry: 38 V
